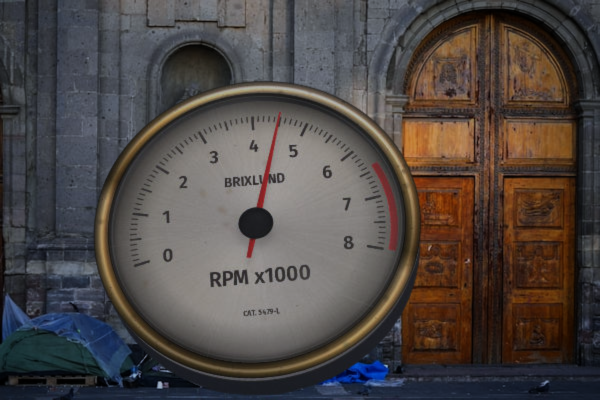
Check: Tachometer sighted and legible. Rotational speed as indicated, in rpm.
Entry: 4500 rpm
